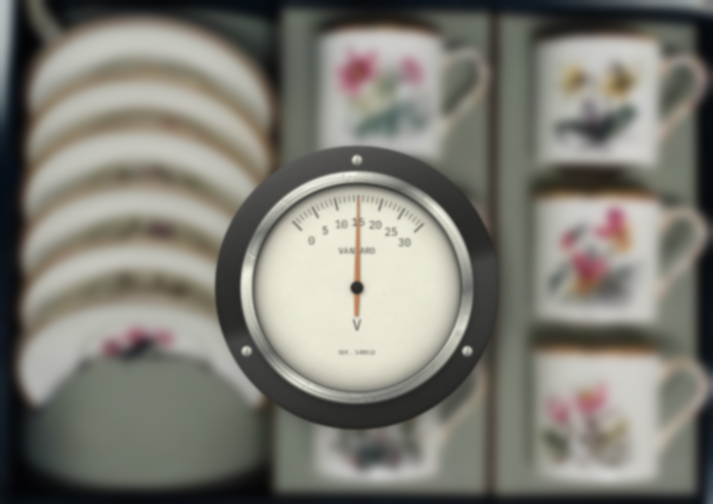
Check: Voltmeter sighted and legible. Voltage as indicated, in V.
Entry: 15 V
